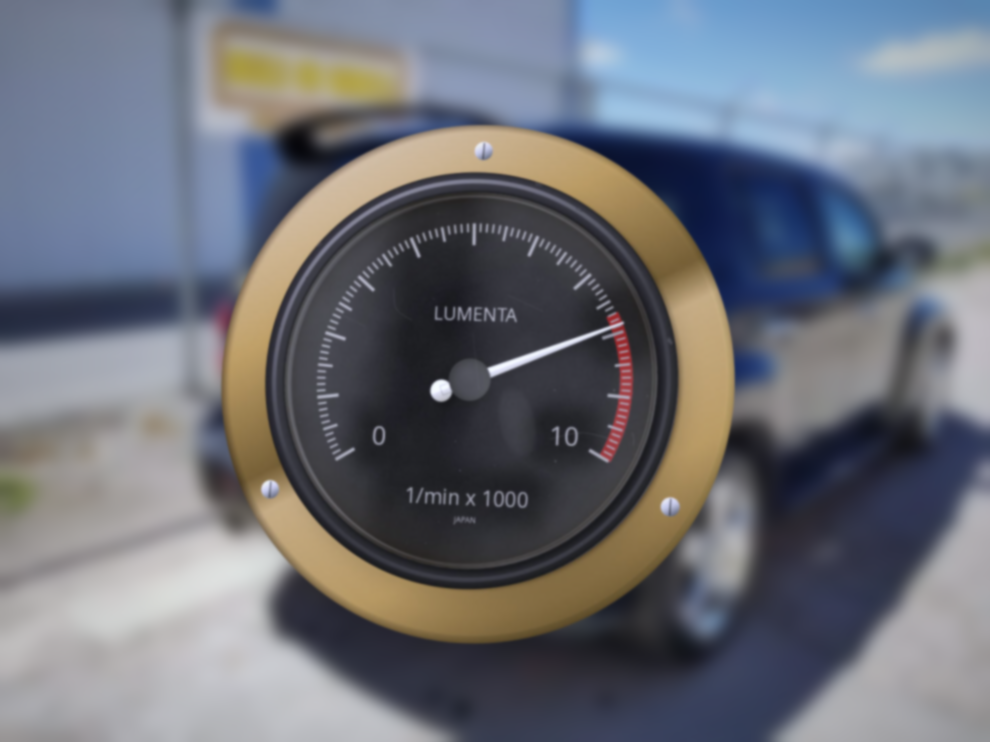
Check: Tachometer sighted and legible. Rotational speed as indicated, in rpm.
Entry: 7900 rpm
